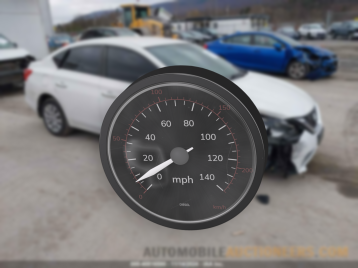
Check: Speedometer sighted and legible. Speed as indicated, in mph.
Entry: 7.5 mph
